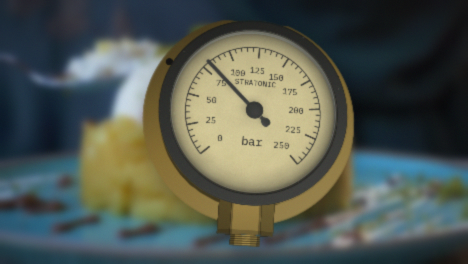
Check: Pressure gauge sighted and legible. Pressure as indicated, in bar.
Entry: 80 bar
